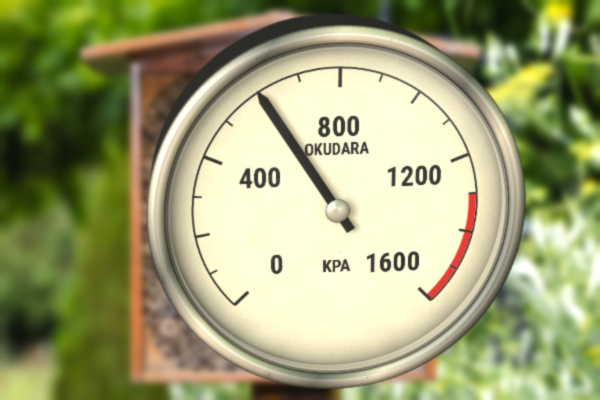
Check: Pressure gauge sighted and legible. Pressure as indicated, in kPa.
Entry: 600 kPa
